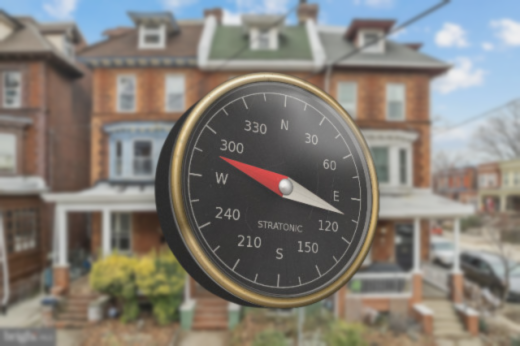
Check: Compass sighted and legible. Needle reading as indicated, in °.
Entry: 285 °
